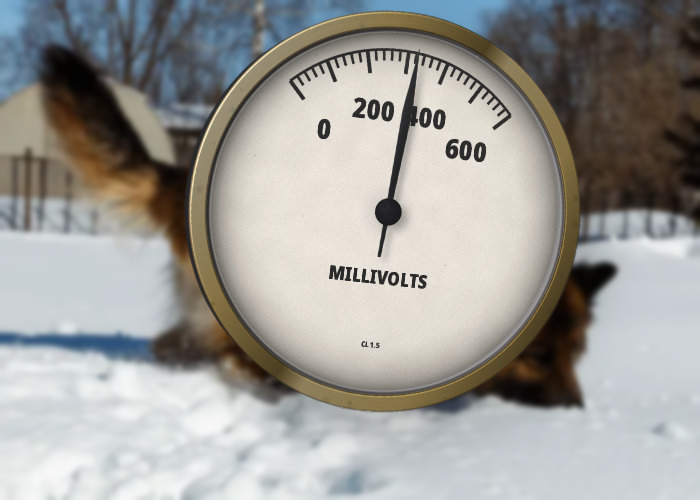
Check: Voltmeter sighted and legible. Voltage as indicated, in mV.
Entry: 320 mV
